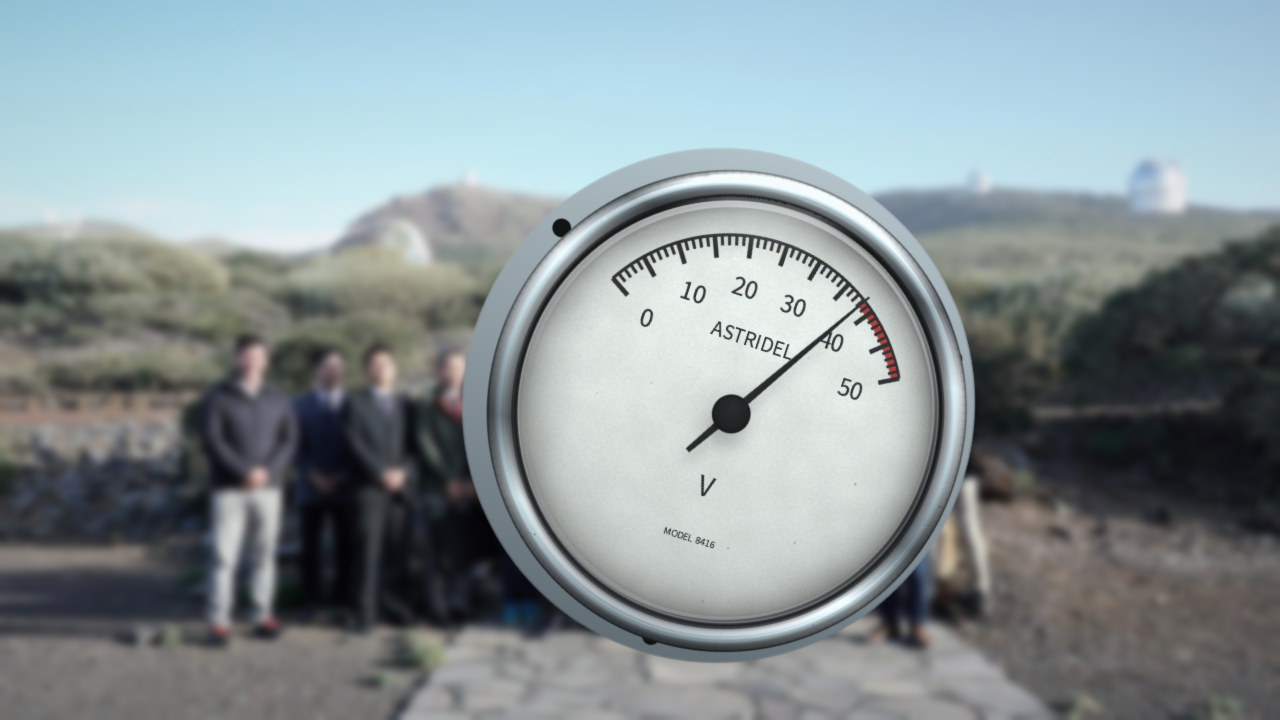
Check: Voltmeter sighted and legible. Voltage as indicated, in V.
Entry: 38 V
